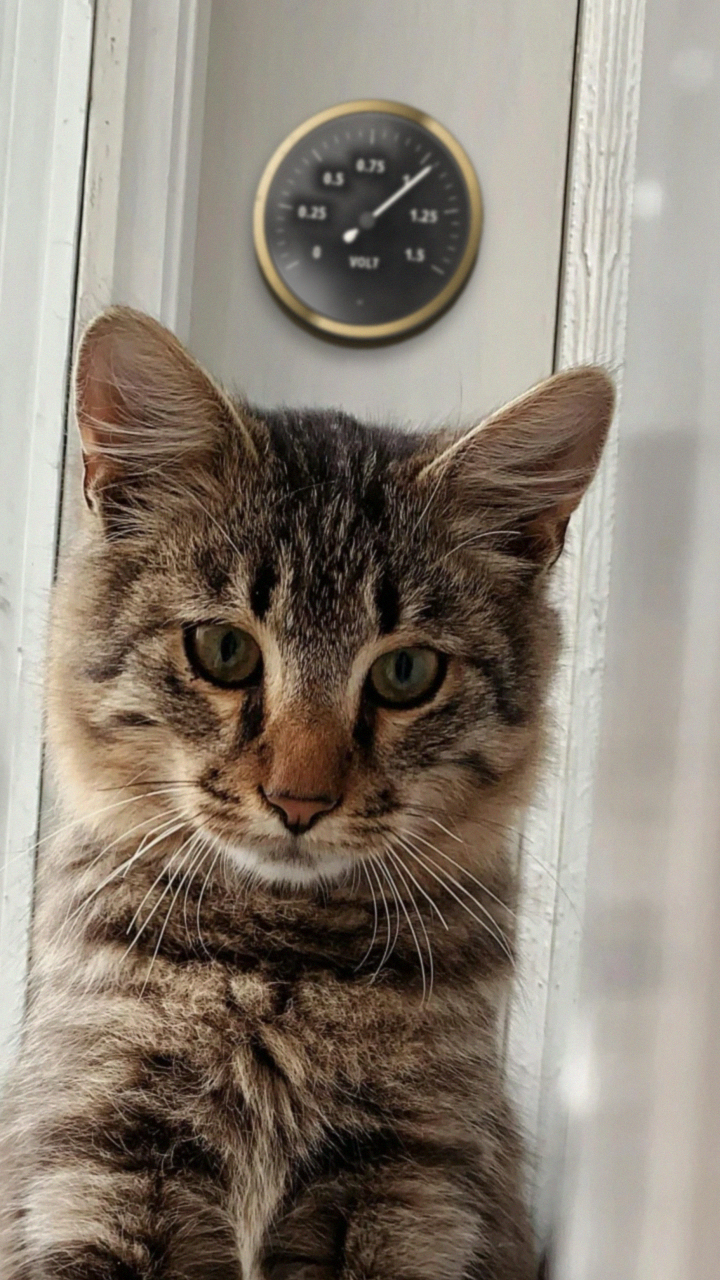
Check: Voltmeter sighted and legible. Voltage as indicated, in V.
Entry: 1.05 V
